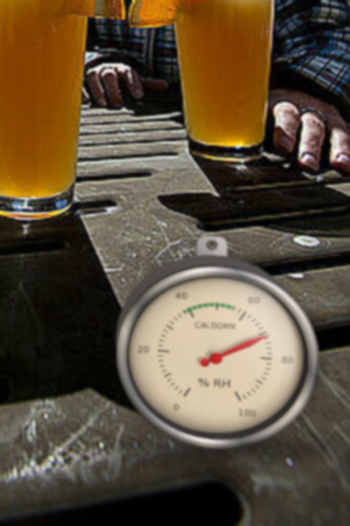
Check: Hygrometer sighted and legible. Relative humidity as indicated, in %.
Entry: 70 %
